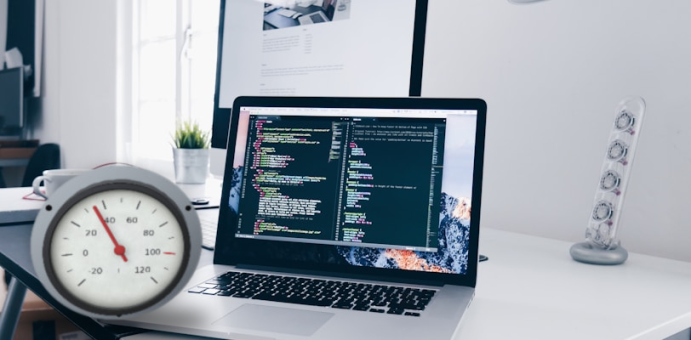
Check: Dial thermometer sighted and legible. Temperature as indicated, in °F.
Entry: 35 °F
